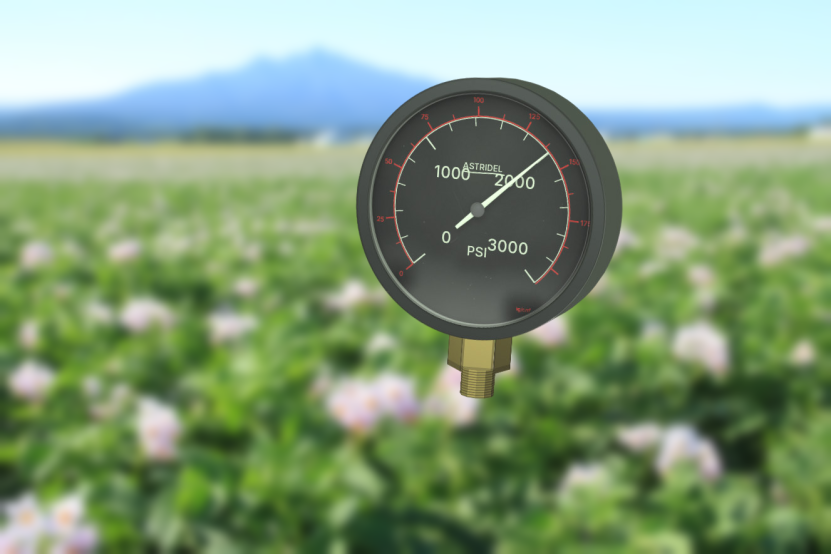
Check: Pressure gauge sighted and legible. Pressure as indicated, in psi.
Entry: 2000 psi
